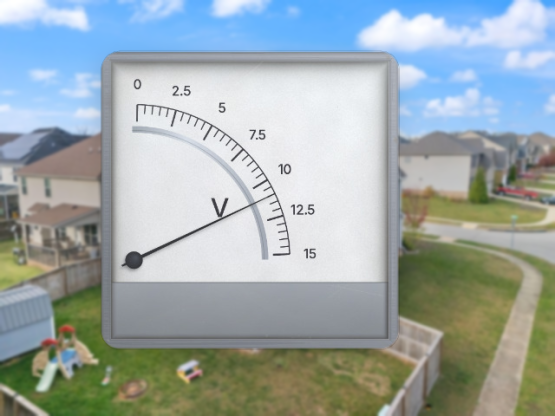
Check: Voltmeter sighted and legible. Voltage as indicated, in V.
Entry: 11 V
